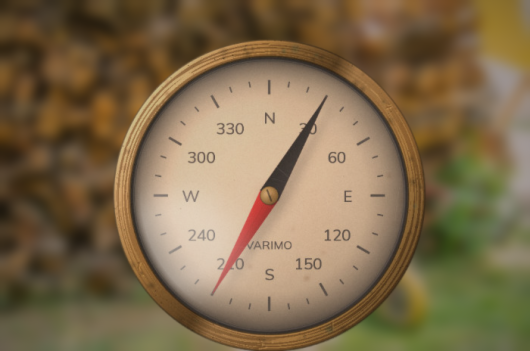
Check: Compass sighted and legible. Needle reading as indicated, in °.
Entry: 210 °
